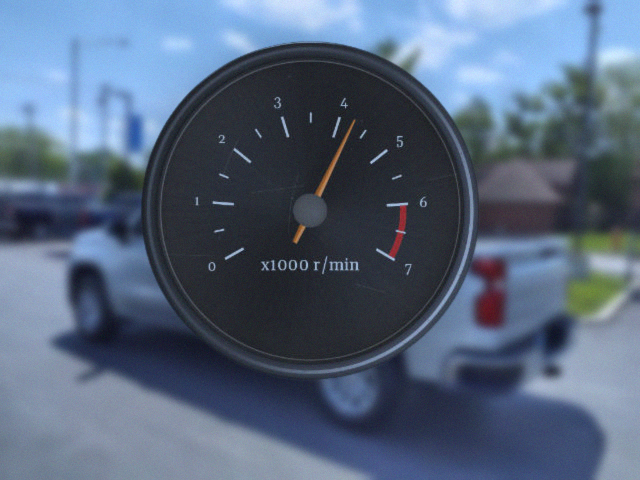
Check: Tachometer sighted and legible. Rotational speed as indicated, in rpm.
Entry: 4250 rpm
